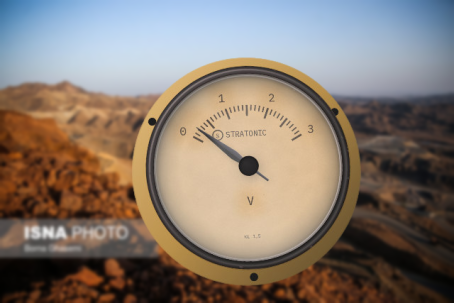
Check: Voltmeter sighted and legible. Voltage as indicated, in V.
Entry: 0.2 V
